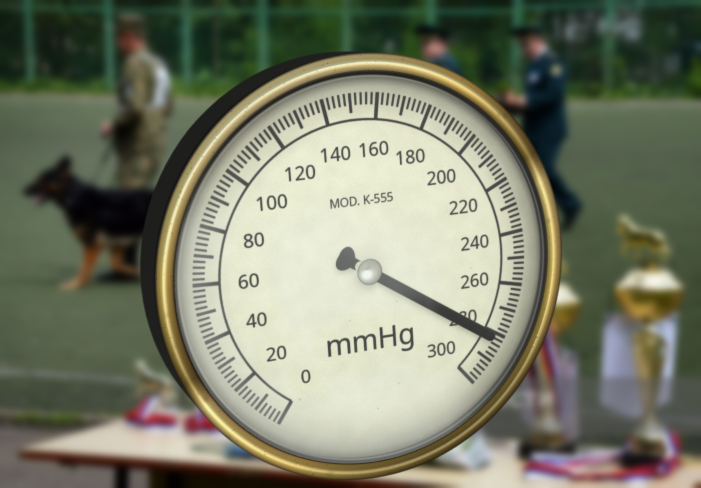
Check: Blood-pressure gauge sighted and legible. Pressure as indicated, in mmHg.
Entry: 282 mmHg
